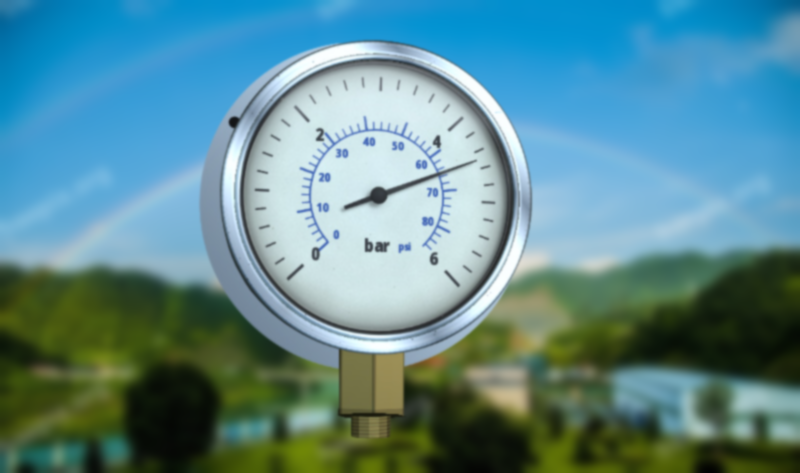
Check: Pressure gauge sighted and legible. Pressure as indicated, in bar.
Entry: 4.5 bar
